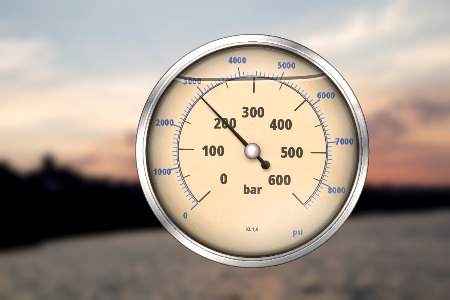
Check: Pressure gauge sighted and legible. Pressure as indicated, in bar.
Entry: 200 bar
